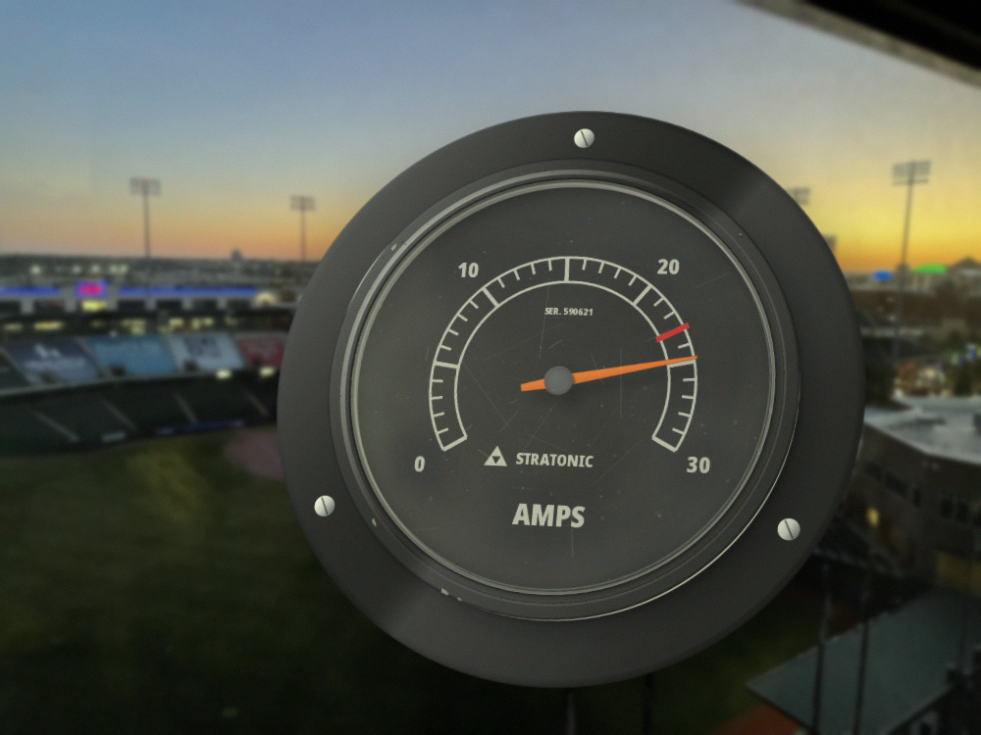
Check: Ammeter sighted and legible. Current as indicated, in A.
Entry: 25 A
